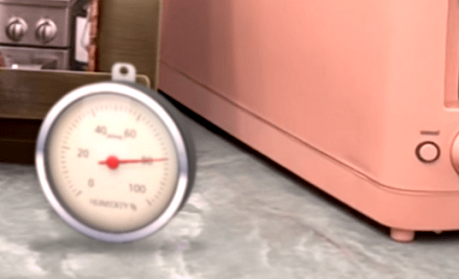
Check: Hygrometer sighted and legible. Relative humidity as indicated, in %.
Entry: 80 %
